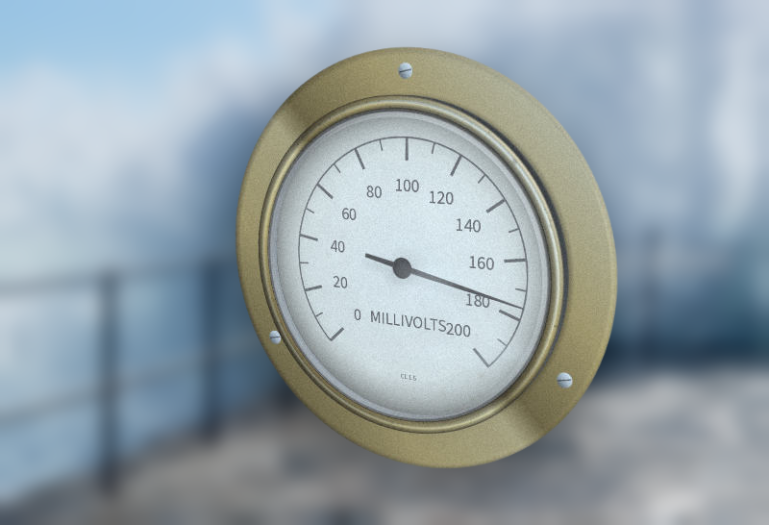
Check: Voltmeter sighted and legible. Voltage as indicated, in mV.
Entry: 175 mV
